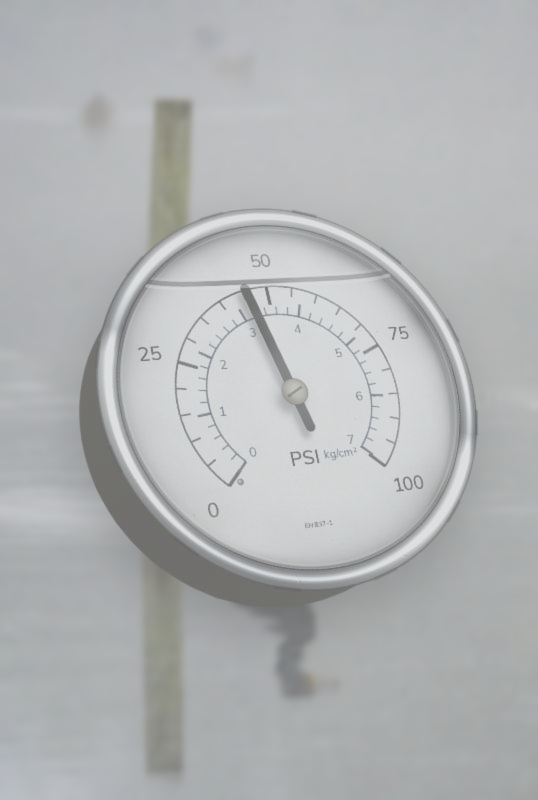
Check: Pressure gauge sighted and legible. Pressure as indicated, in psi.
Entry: 45 psi
